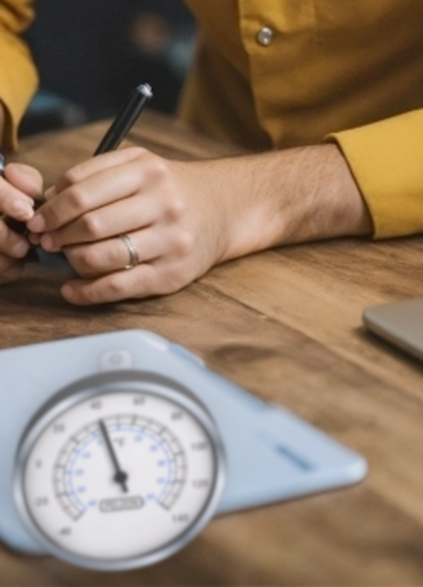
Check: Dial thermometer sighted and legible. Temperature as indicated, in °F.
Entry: 40 °F
